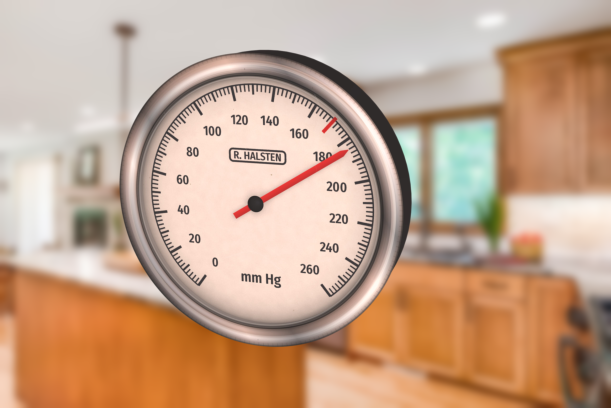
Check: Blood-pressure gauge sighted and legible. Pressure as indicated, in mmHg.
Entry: 184 mmHg
